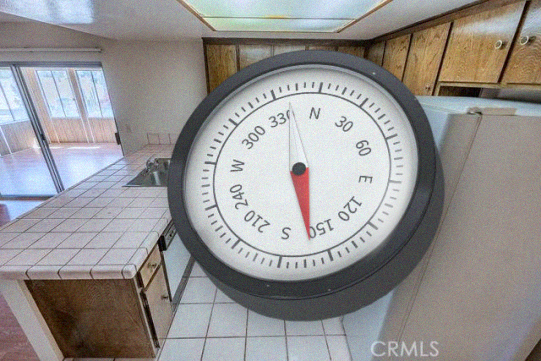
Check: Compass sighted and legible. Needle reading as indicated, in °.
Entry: 160 °
